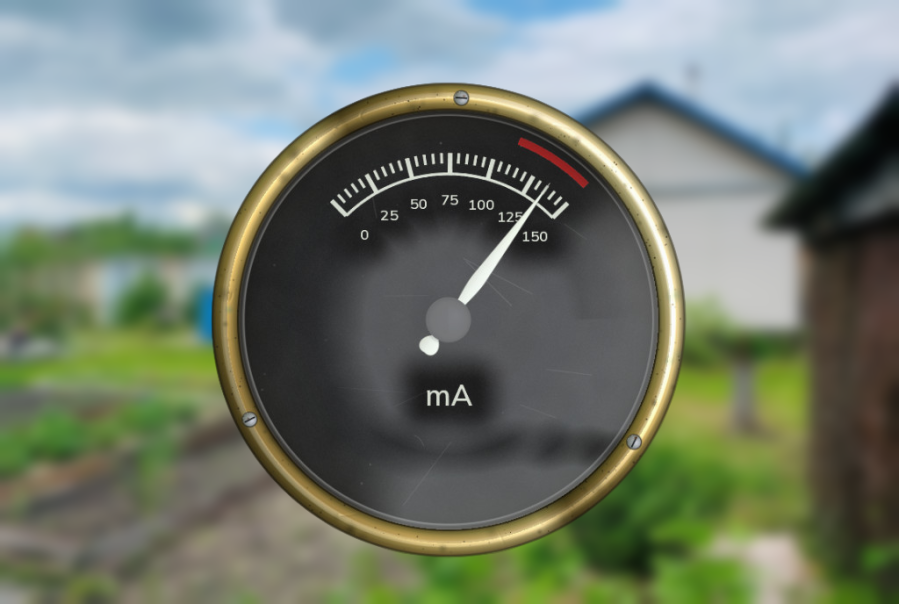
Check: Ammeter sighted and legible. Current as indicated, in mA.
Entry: 135 mA
